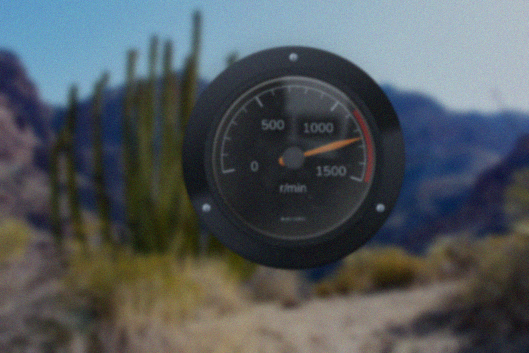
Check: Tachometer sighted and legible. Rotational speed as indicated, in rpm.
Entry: 1250 rpm
